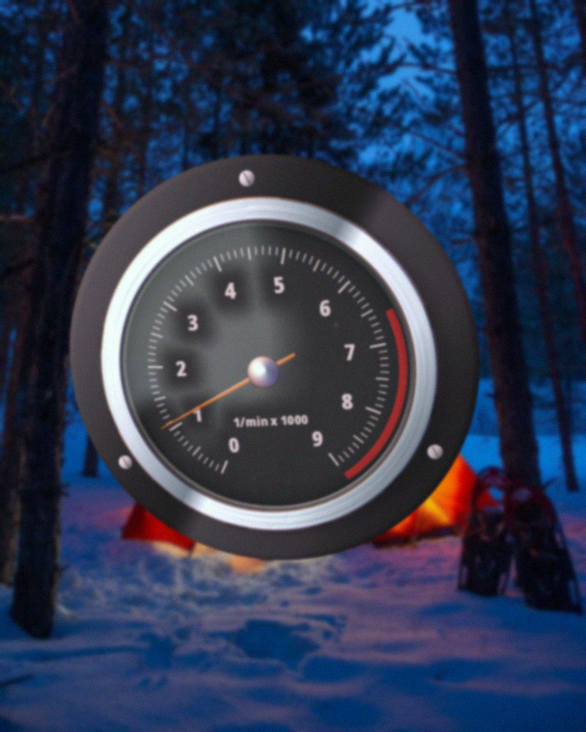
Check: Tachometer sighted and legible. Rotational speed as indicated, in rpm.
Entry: 1100 rpm
